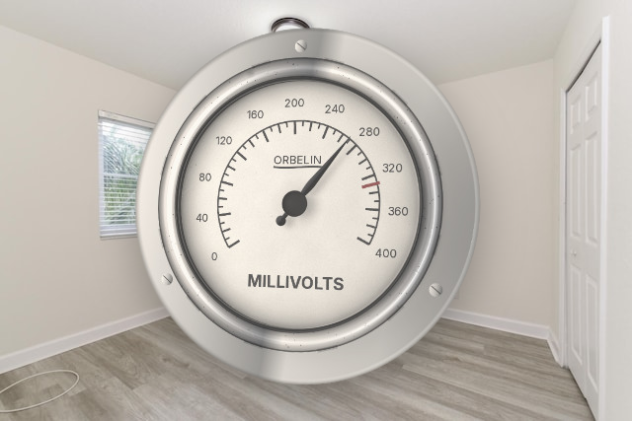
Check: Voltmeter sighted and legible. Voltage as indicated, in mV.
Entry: 270 mV
